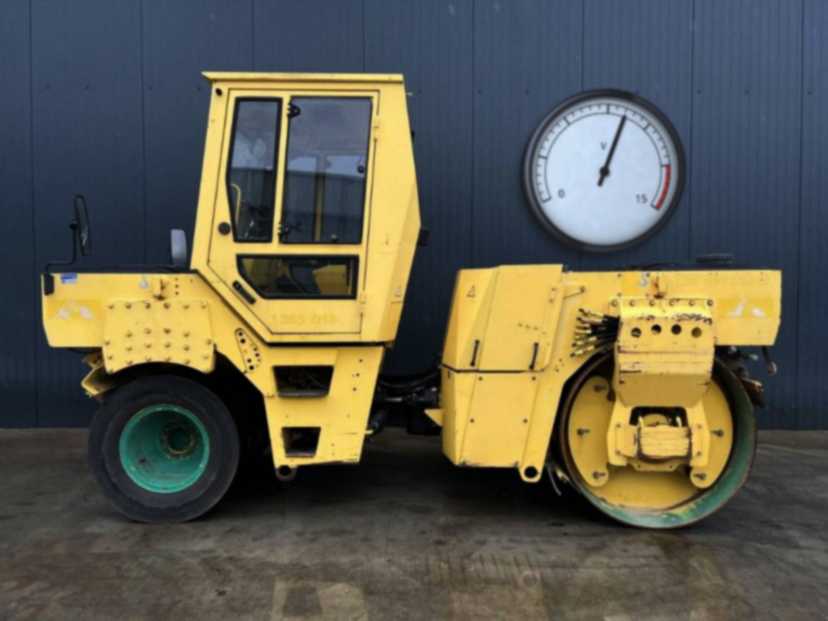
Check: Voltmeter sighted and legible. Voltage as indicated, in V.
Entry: 8.5 V
